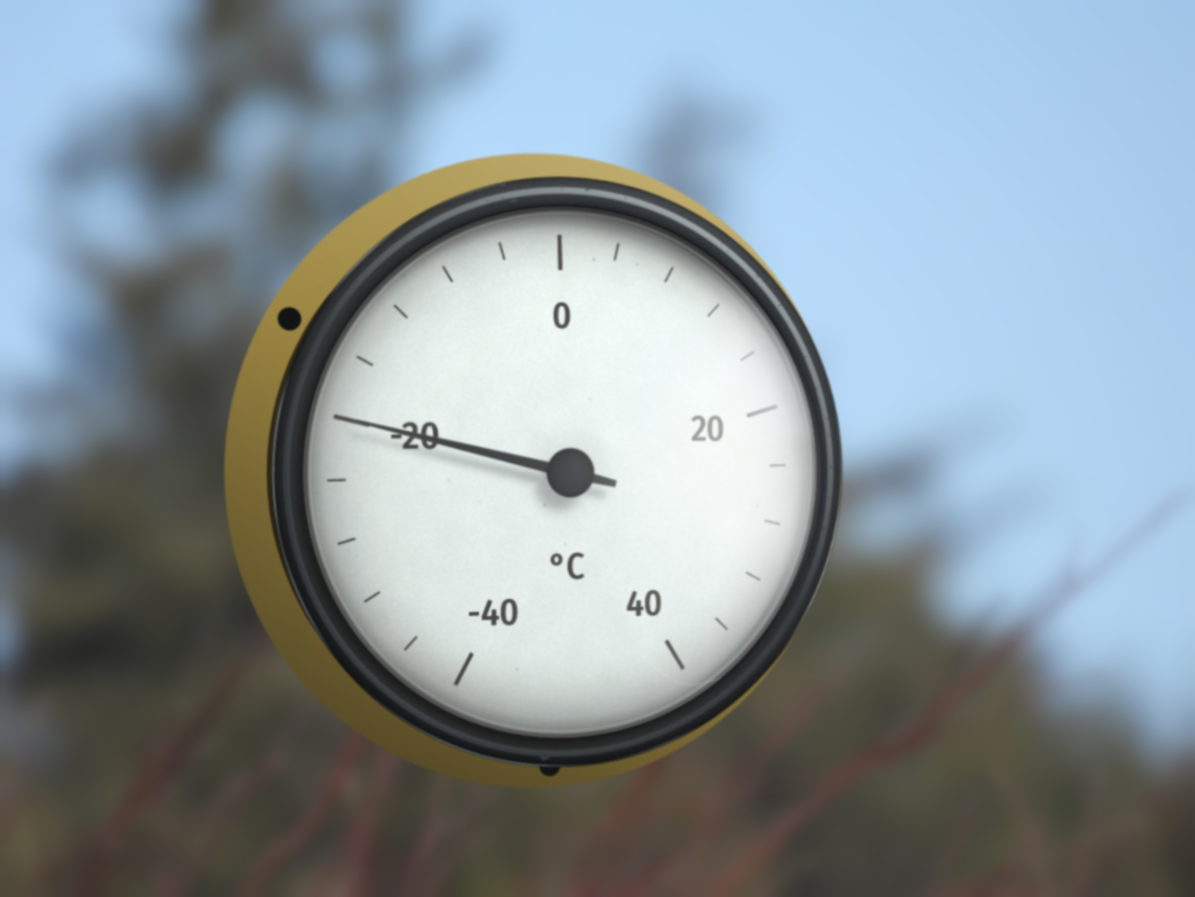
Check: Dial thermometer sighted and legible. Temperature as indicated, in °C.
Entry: -20 °C
